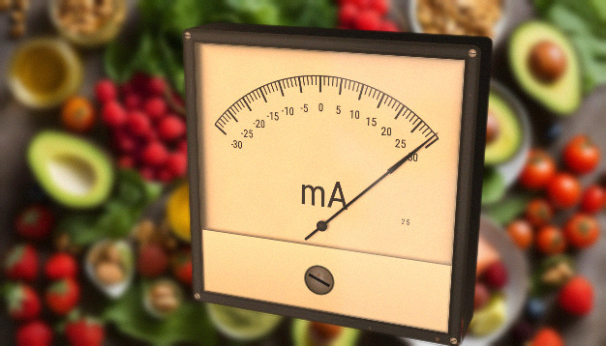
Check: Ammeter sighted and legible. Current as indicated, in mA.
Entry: 29 mA
